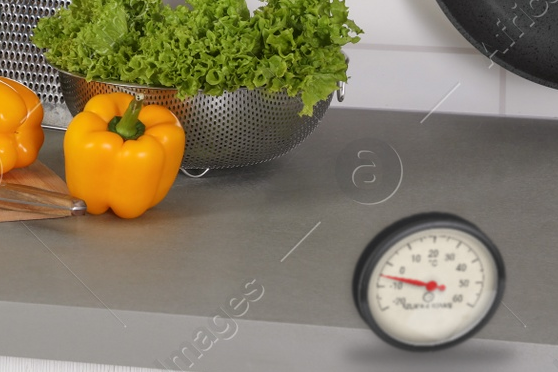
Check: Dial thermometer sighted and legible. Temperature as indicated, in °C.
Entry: -5 °C
